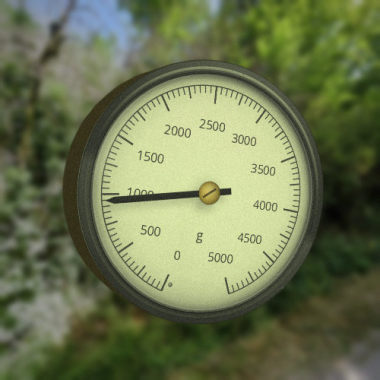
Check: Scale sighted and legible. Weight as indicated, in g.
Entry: 950 g
